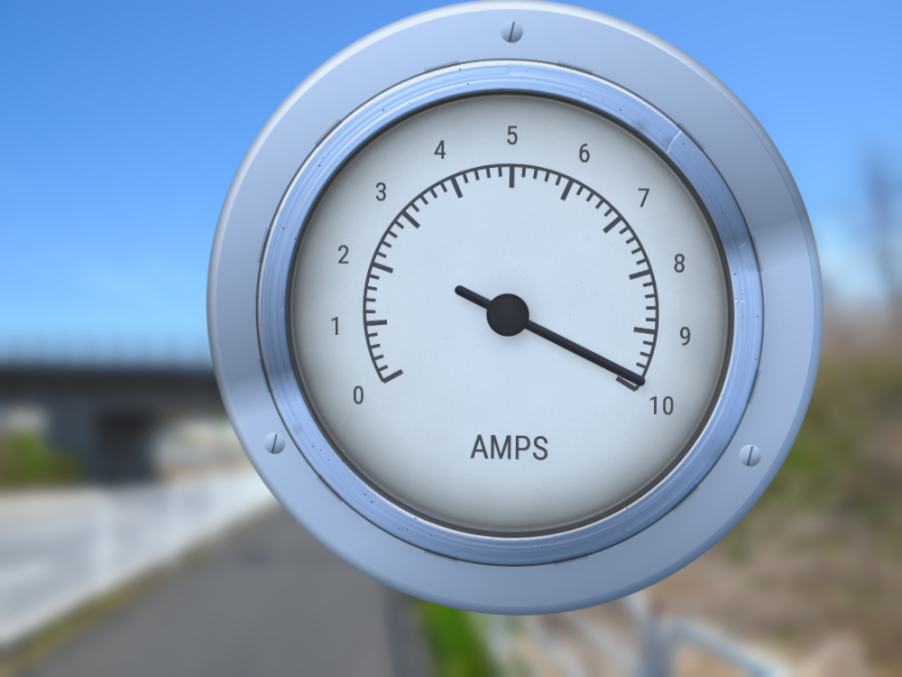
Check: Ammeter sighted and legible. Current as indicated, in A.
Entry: 9.8 A
